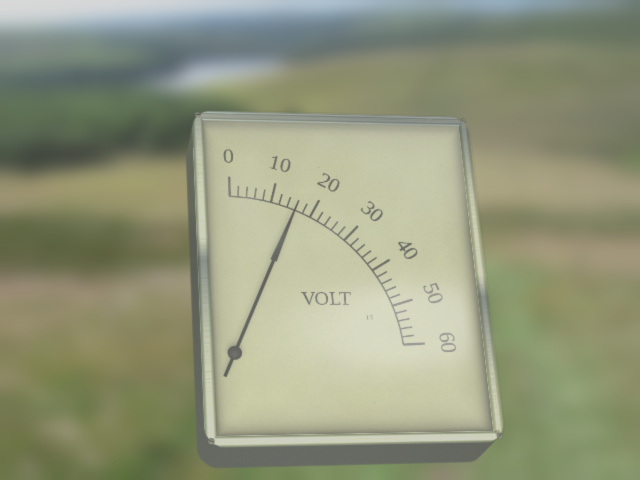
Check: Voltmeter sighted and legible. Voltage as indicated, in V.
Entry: 16 V
